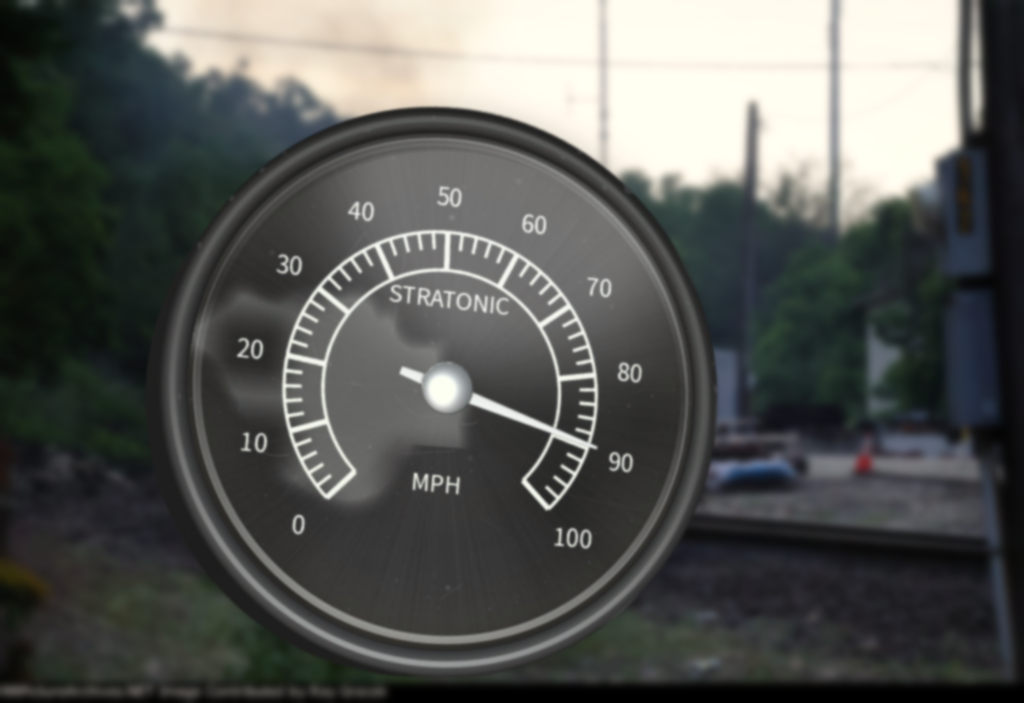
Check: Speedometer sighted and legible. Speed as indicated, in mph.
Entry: 90 mph
